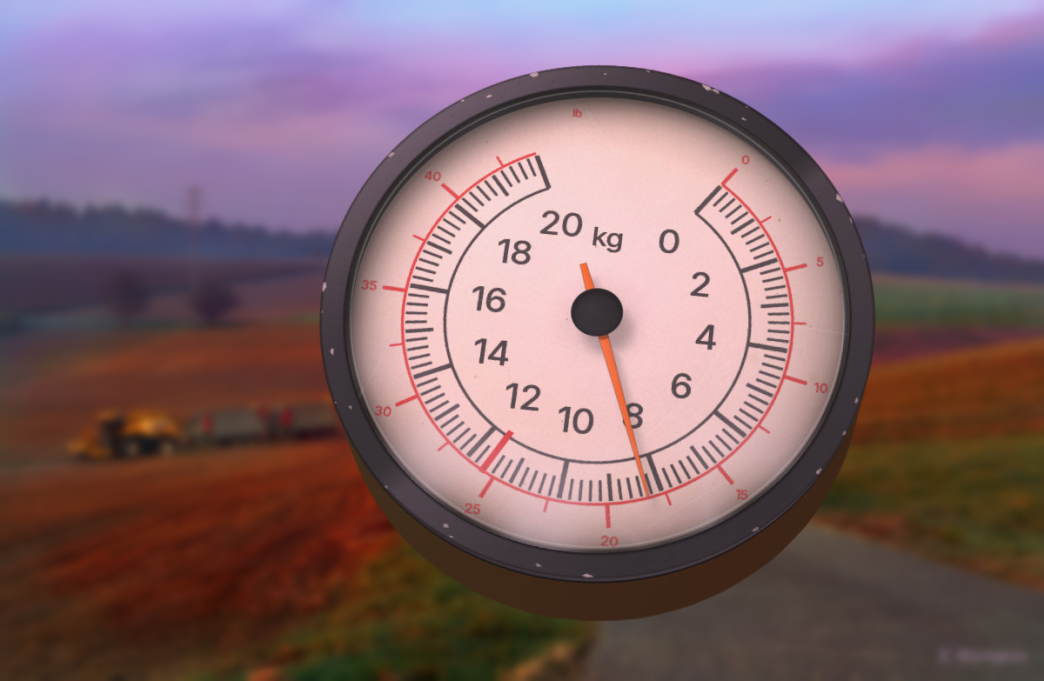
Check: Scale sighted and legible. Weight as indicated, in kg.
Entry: 8.3 kg
